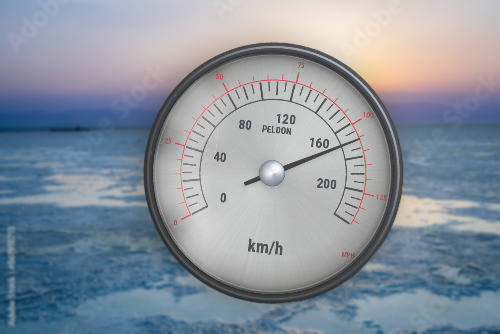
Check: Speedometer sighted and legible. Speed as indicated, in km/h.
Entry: 170 km/h
